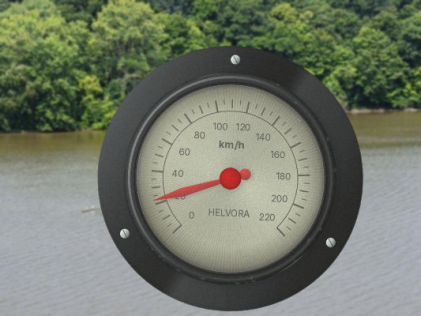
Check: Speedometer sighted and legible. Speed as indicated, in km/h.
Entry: 22.5 km/h
